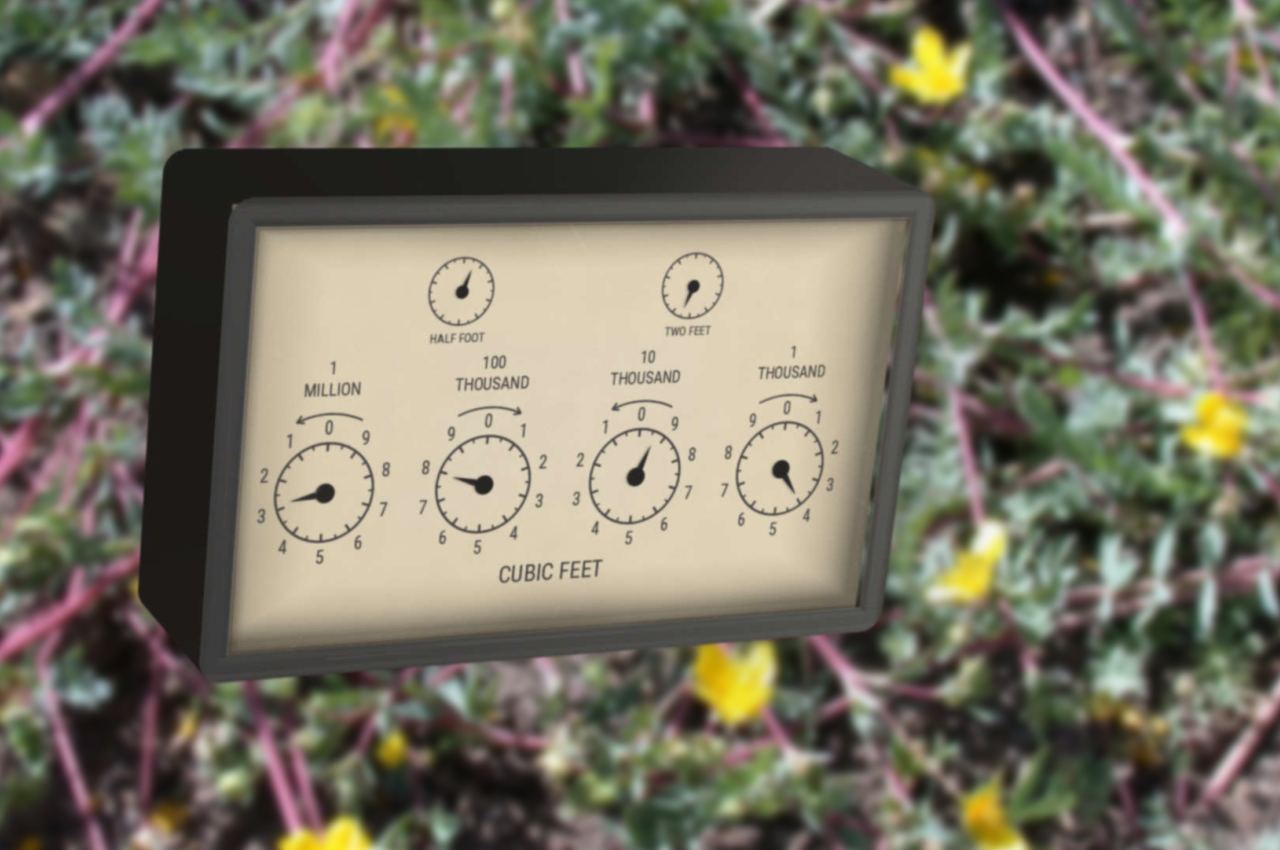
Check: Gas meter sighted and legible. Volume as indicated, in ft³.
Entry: 279400 ft³
